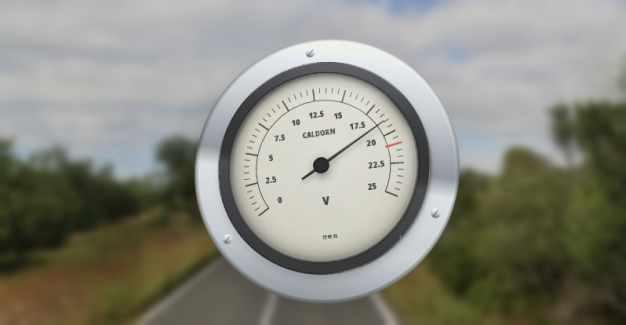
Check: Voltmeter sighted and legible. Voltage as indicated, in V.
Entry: 19 V
